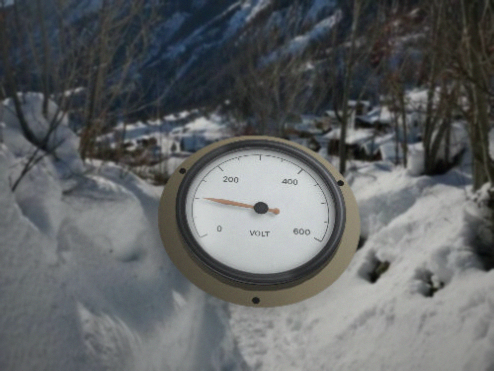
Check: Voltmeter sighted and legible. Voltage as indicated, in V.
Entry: 100 V
